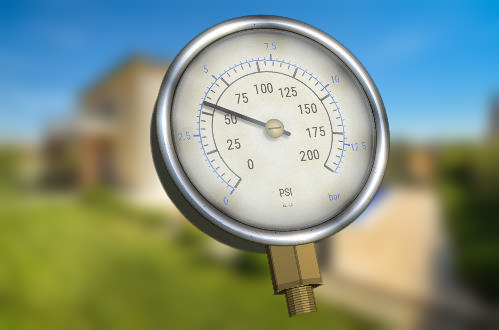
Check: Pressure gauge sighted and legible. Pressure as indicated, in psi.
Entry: 55 psi
